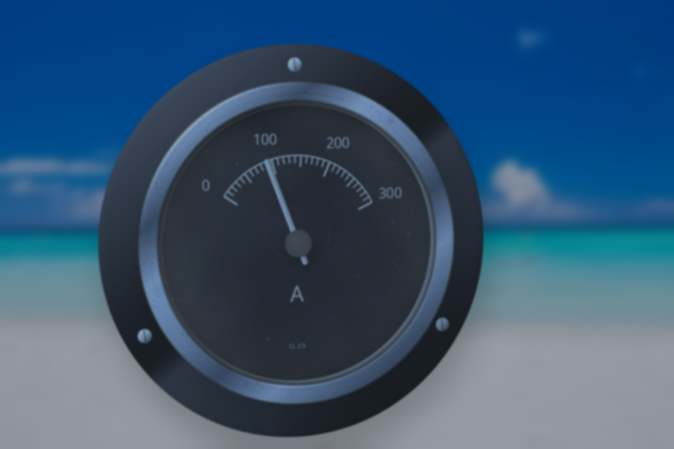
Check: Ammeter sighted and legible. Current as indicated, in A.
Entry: 90 A
